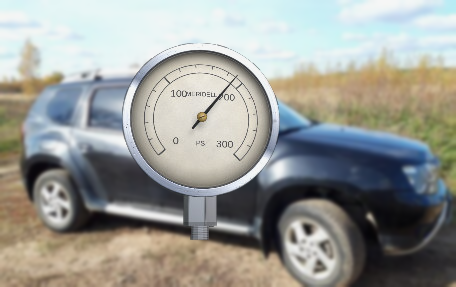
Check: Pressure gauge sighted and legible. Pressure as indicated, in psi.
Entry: 190 psi
